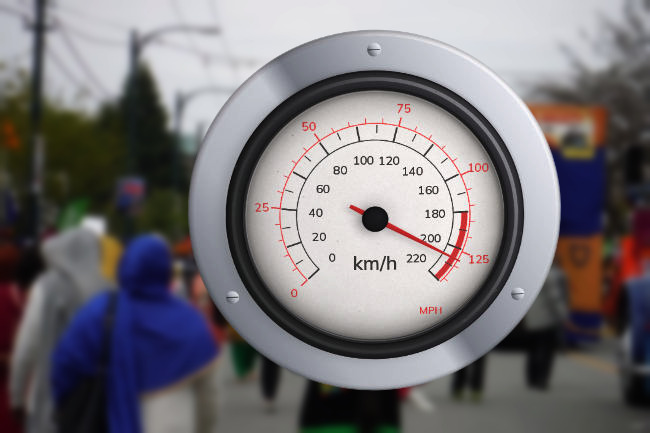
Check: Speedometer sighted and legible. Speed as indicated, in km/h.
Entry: 205 km/h
